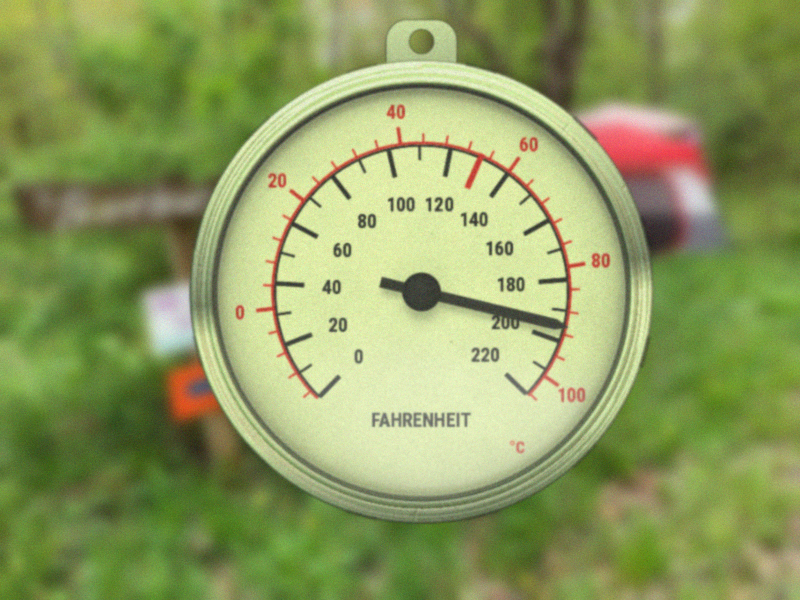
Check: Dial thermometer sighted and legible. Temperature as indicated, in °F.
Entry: 195 °F
